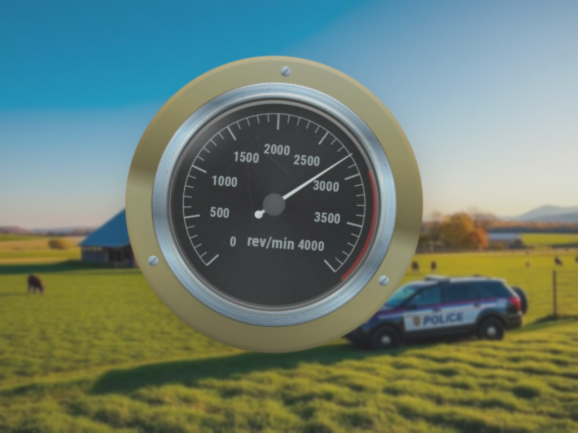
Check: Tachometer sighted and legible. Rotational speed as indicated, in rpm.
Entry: 2800 rpm
